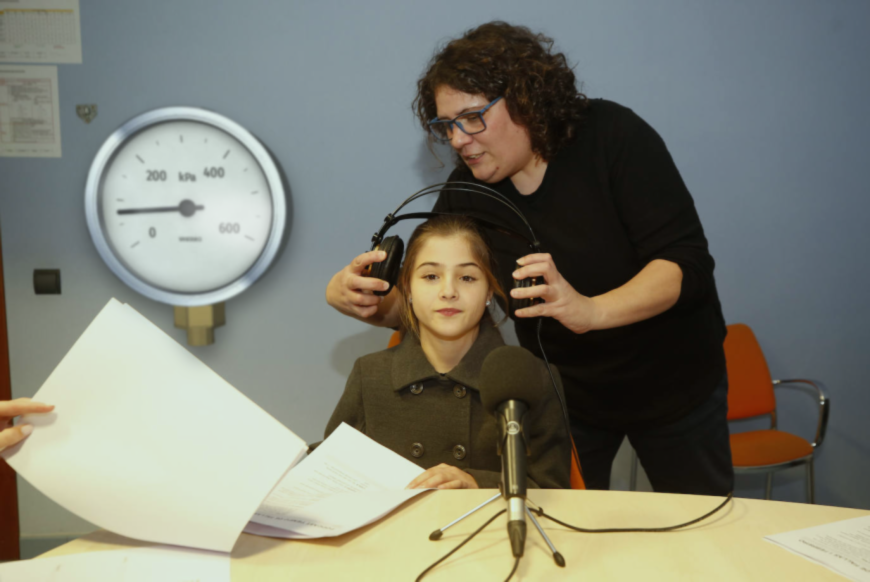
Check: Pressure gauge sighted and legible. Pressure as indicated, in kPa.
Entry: 75 kPa
